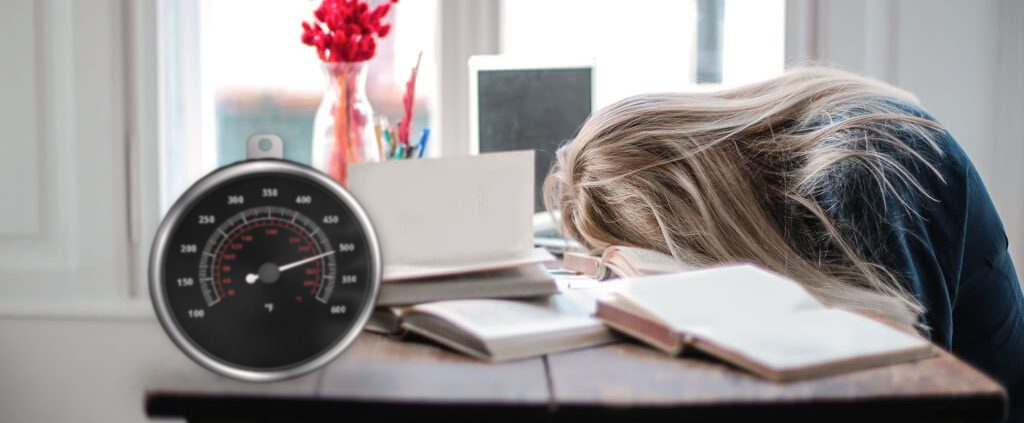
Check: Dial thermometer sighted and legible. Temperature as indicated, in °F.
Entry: 500 °F
